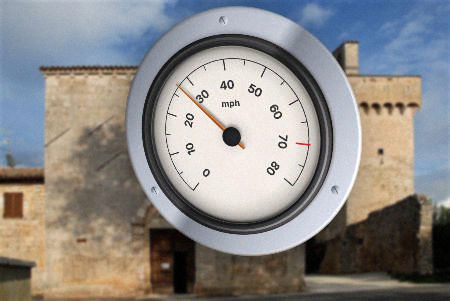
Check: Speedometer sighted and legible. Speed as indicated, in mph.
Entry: 27.5 mph
